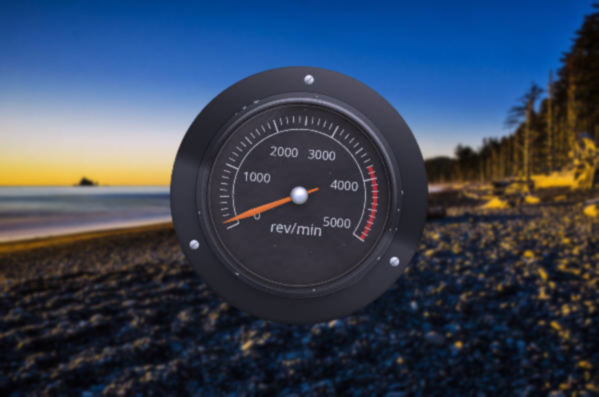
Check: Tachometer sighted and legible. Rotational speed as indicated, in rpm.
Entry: 100 rpm
